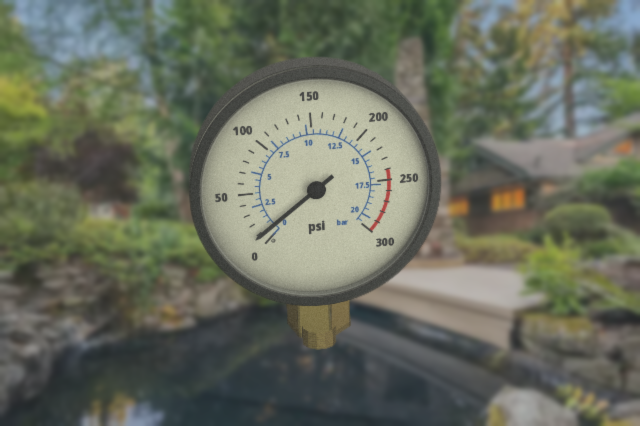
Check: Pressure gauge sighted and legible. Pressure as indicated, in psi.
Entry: 10 psi
